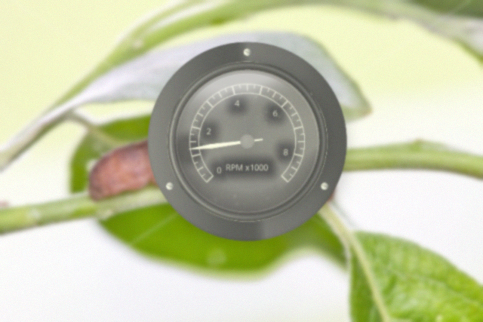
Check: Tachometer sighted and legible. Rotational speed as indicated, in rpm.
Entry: 1250 rpm
